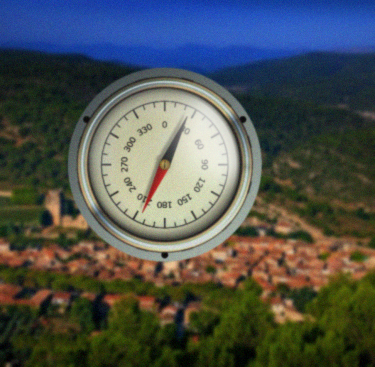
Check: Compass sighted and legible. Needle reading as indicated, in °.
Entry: 205 °
